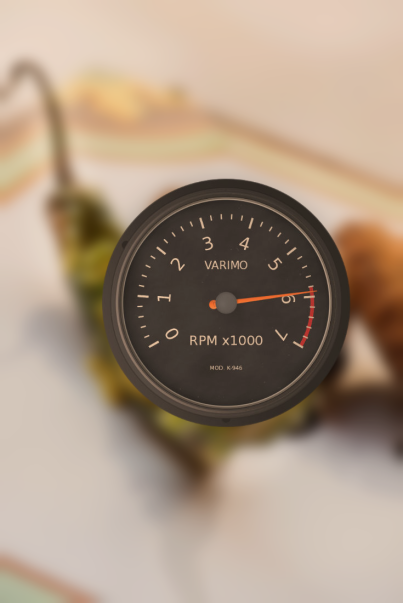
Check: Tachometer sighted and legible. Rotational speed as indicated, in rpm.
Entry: 5900 rpm
